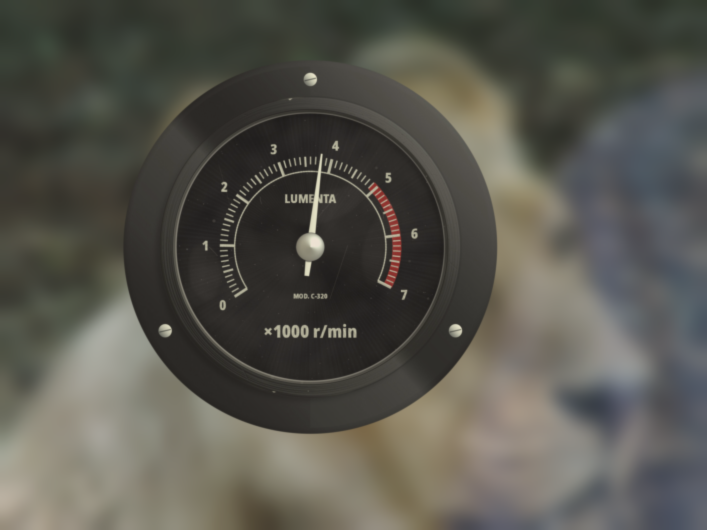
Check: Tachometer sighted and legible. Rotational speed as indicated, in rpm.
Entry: 3800 rpm
